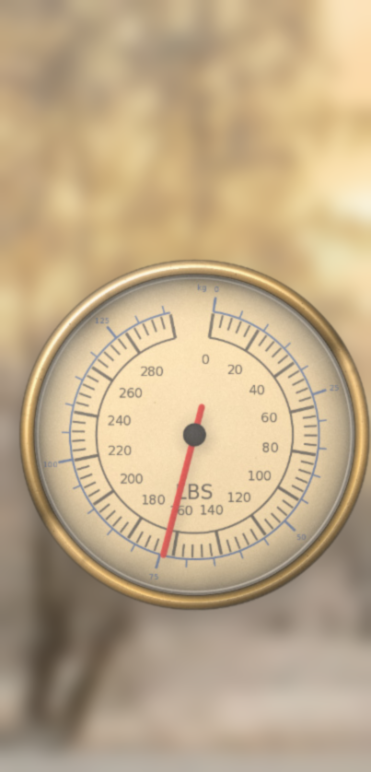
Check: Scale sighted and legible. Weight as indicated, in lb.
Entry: 164 lb
